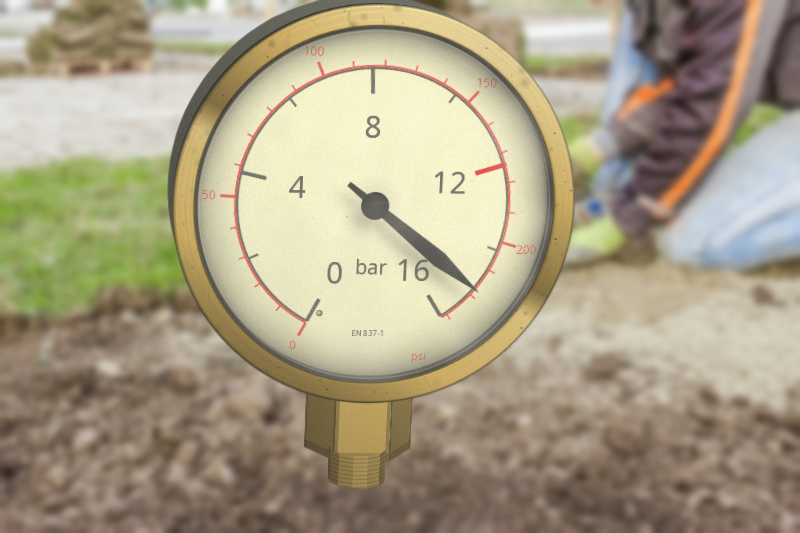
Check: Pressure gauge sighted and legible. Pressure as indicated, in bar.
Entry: 15 bar
